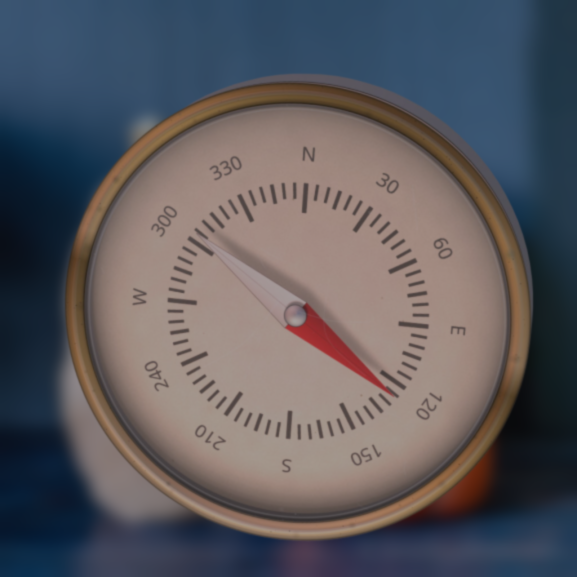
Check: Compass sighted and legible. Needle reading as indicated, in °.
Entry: 125 °
